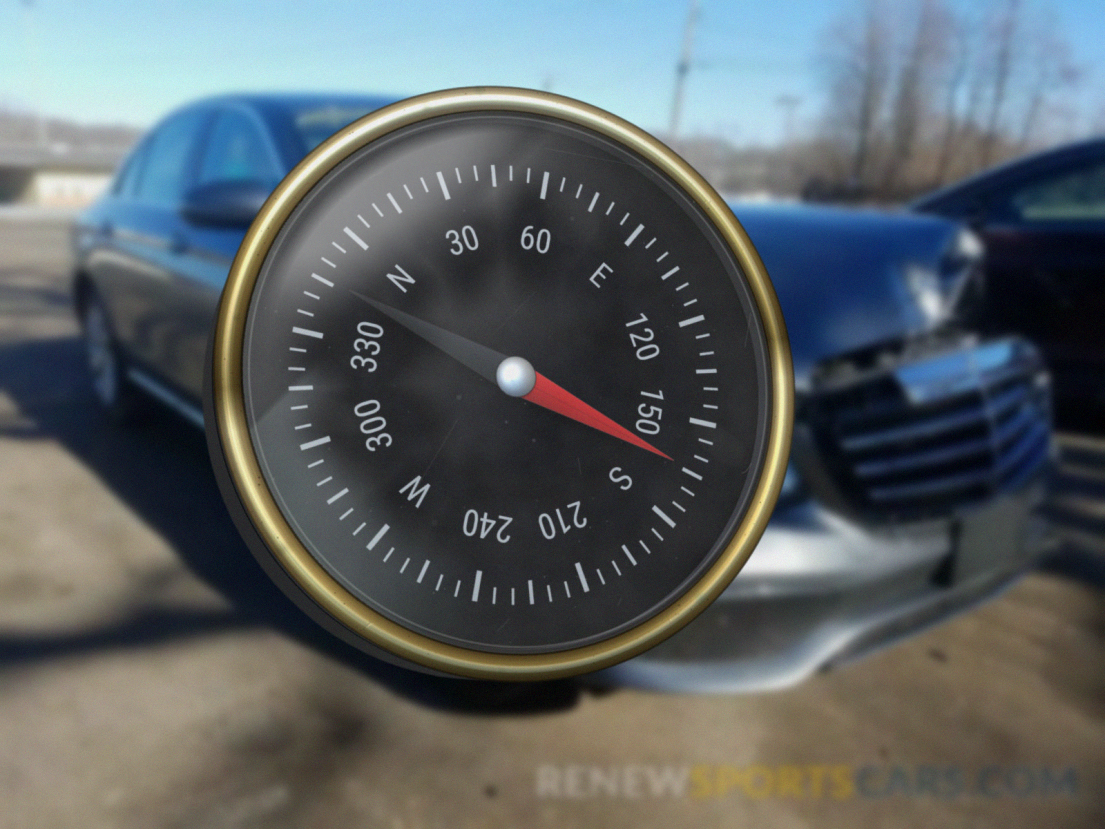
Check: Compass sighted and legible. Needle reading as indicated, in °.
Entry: 165 °
